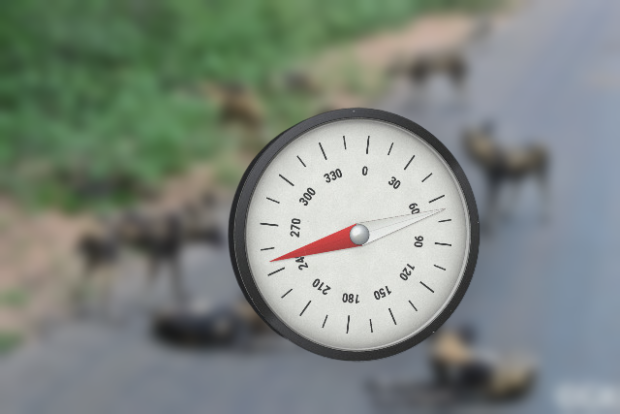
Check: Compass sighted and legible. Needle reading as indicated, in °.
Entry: 247.5 °
